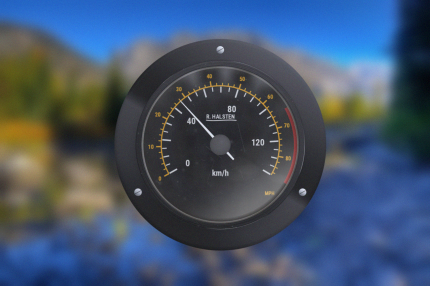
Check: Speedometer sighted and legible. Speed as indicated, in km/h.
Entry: 45 km/h
